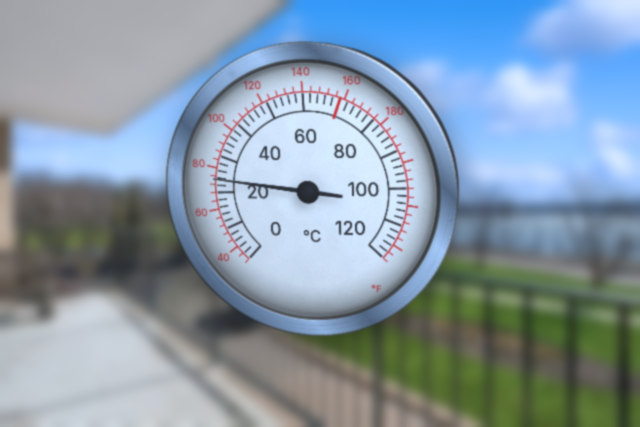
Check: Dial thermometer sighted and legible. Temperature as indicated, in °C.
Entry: 24 °C
